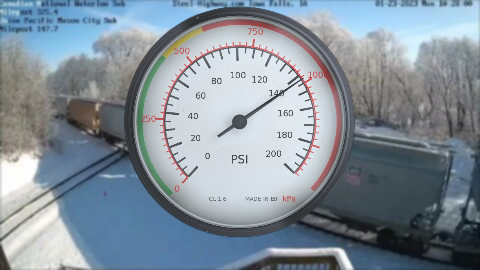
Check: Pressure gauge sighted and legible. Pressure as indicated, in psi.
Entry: 142.5 psi
